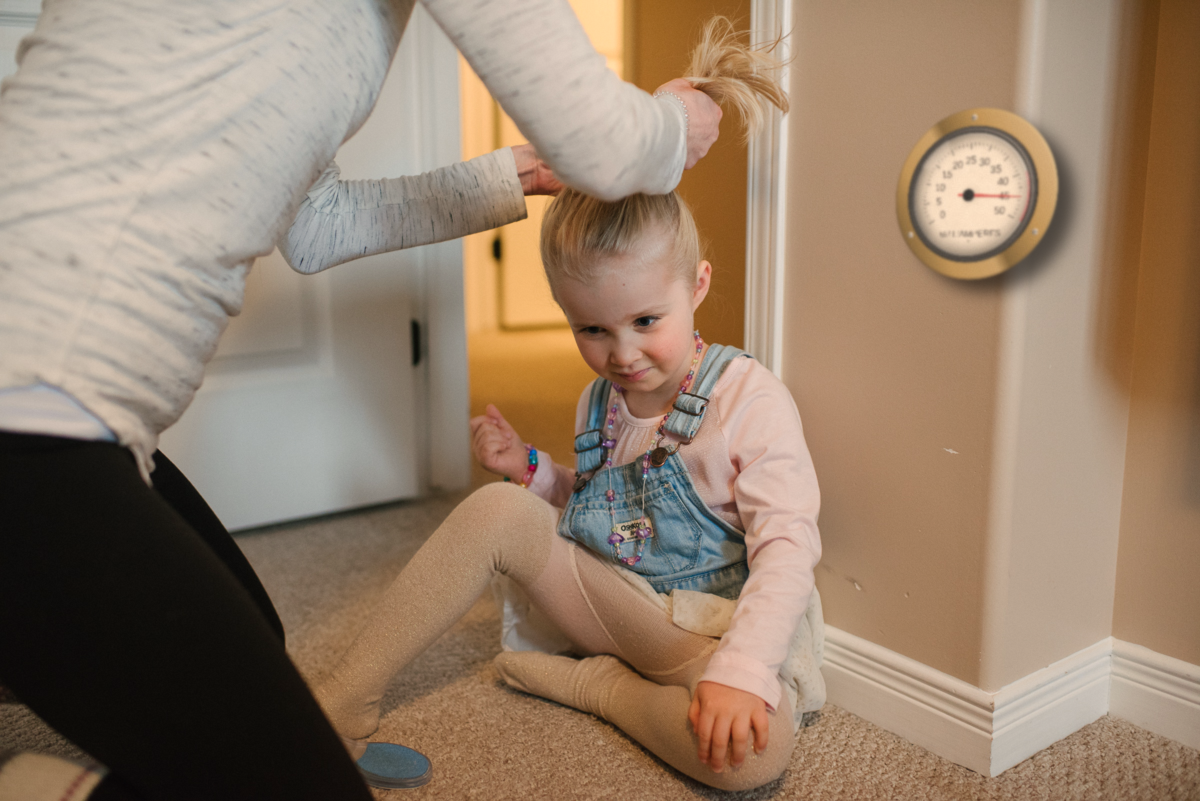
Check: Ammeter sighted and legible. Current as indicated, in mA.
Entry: 45 mA
